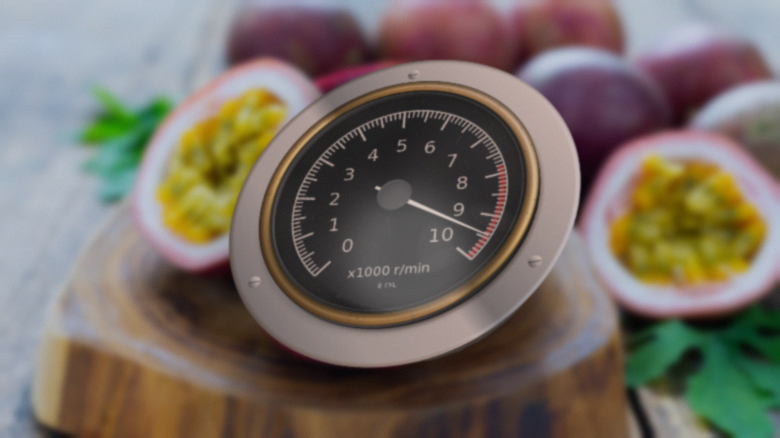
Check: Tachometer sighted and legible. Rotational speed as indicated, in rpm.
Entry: 9500 rpm
